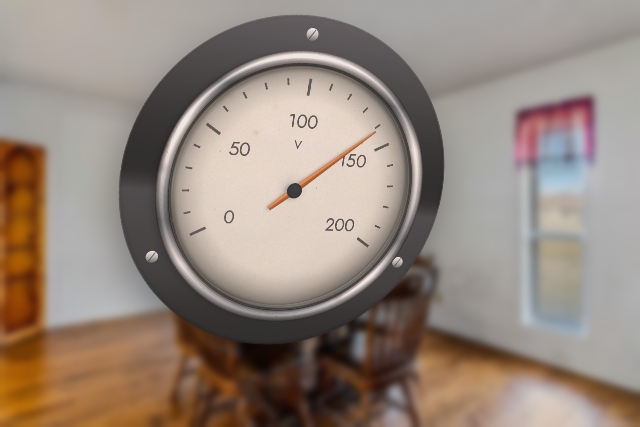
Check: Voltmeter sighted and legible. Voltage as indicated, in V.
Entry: 140 V
